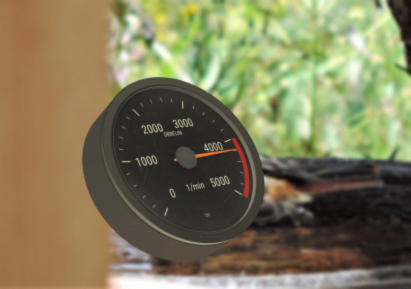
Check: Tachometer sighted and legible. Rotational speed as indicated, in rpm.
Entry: 4200 rpm
